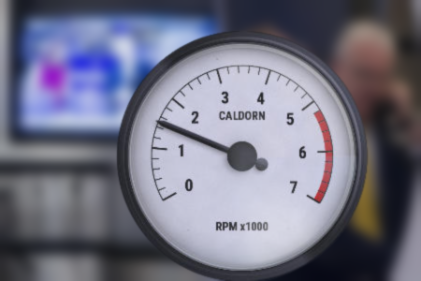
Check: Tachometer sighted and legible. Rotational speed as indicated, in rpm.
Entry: 1500 rpm
